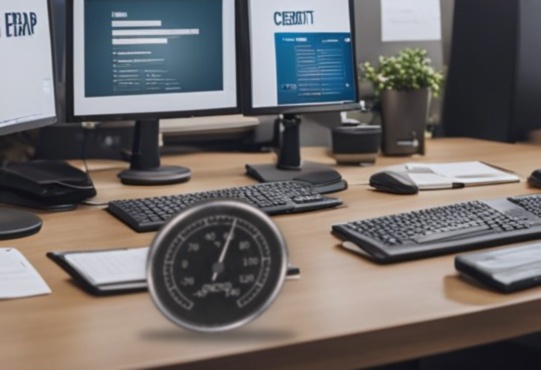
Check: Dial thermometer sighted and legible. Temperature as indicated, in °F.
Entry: 60 °F
